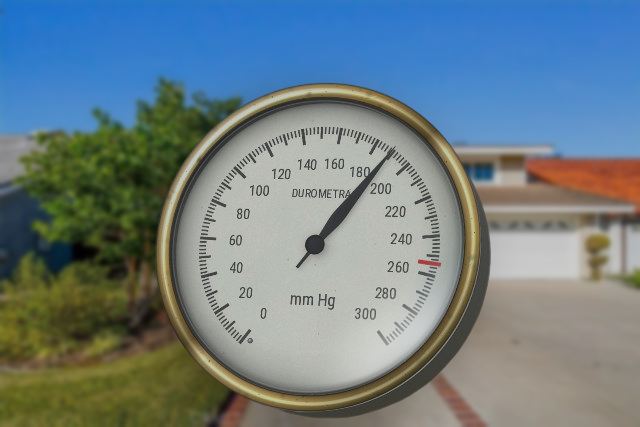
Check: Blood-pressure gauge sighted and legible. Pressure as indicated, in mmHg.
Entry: 190 mmHg
